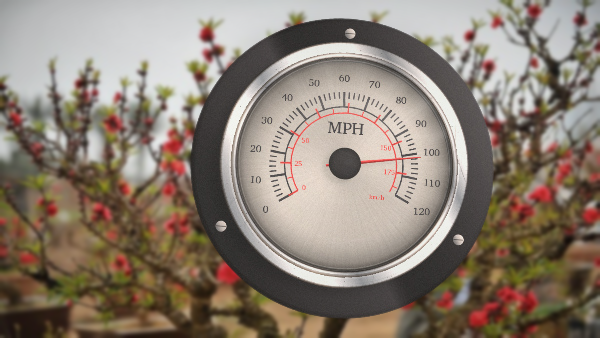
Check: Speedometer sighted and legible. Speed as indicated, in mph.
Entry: 102 mph
